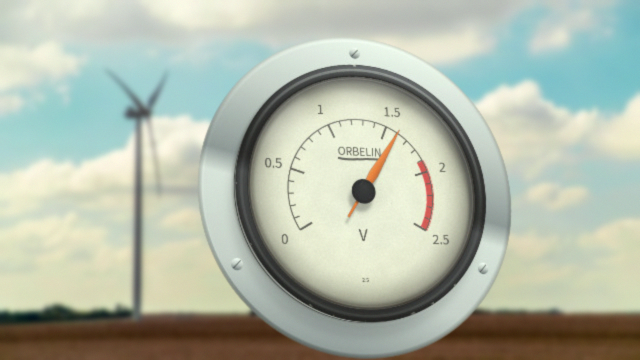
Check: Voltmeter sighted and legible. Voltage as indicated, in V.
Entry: 1.6 V
